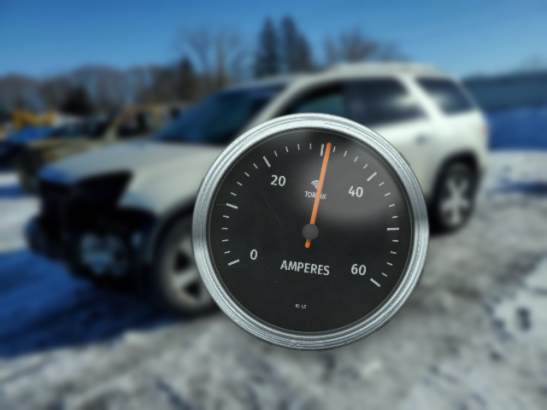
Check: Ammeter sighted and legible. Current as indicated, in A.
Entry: 31 A
